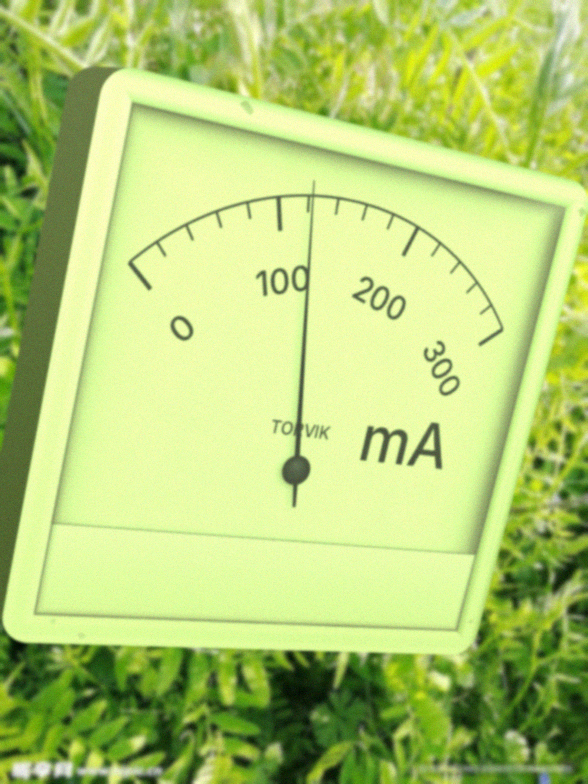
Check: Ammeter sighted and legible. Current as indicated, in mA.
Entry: 120 mA
